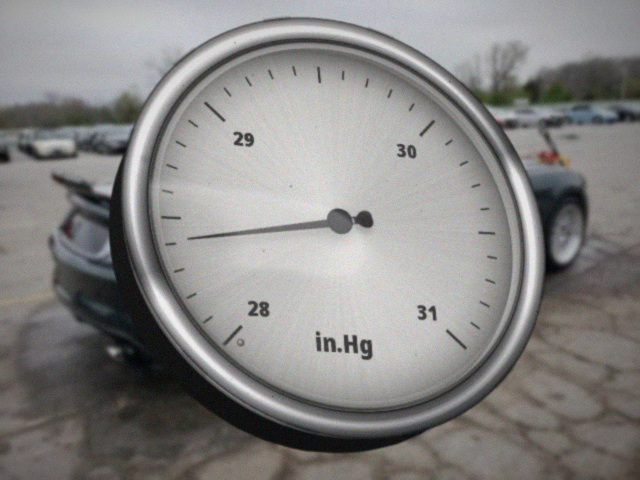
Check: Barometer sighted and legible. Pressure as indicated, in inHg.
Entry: 28.4 inHg
